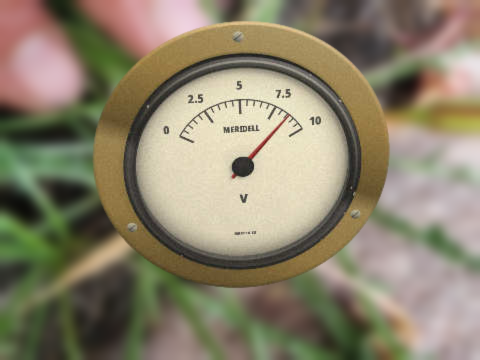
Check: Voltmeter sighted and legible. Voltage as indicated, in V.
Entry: 8.5 V
